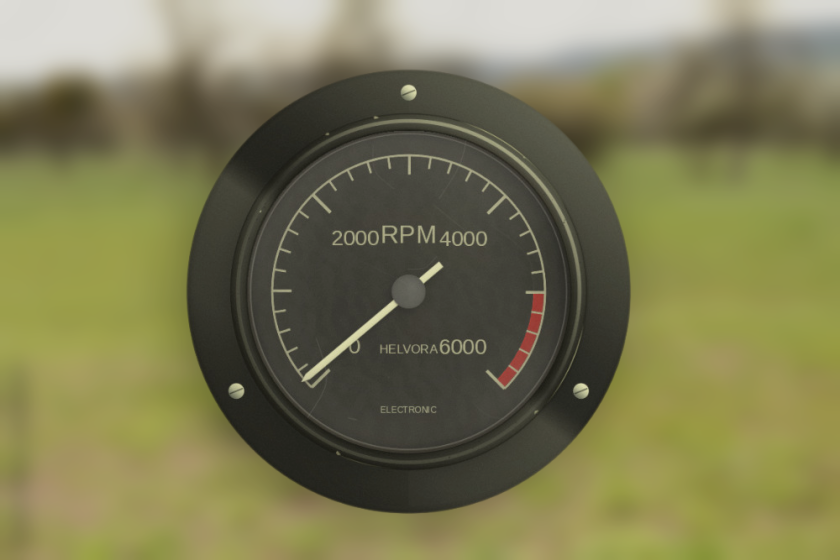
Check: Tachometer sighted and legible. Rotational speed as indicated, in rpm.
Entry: 100 rpm
